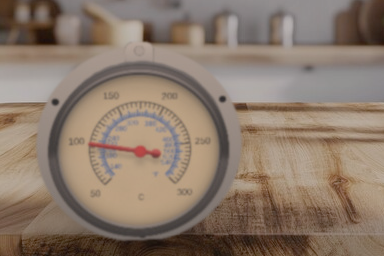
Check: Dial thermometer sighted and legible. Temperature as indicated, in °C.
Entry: 100 °C
